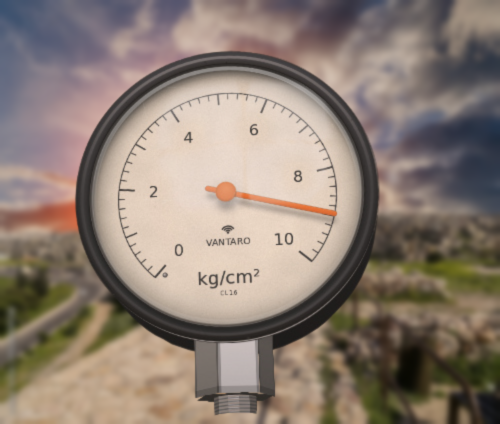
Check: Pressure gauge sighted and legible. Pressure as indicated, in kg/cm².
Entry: 9 kg/cm²
